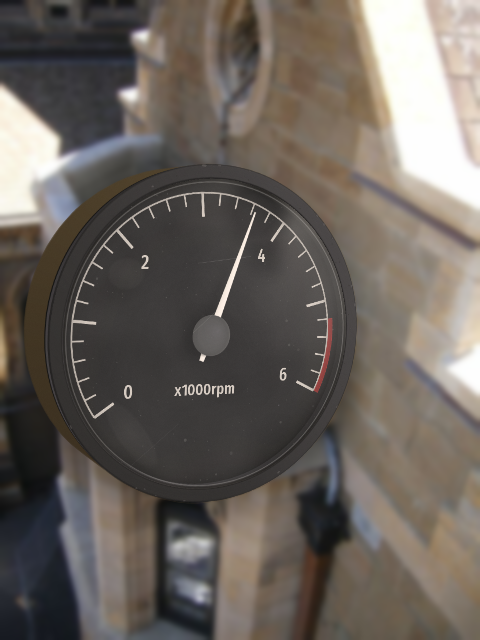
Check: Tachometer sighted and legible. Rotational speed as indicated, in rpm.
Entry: 3600 rpm
